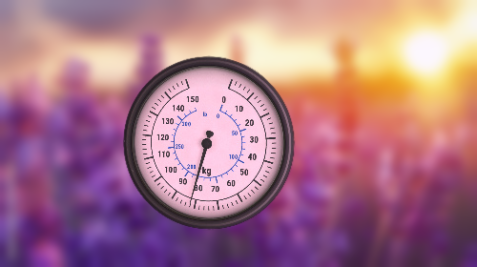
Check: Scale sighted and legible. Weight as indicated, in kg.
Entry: 82 kg
